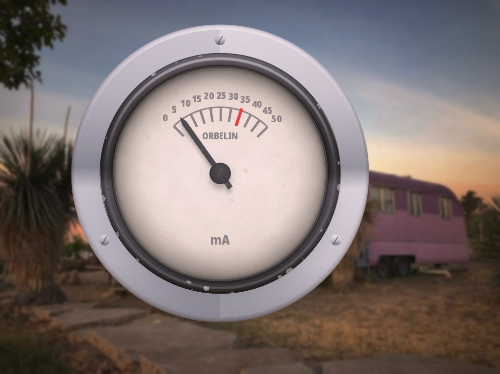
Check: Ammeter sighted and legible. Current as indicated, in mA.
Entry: 5 mA
